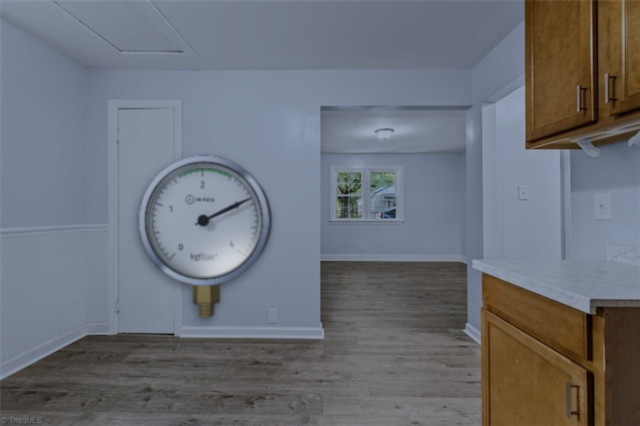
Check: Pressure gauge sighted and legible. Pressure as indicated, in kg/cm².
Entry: 3 kg/cm²
